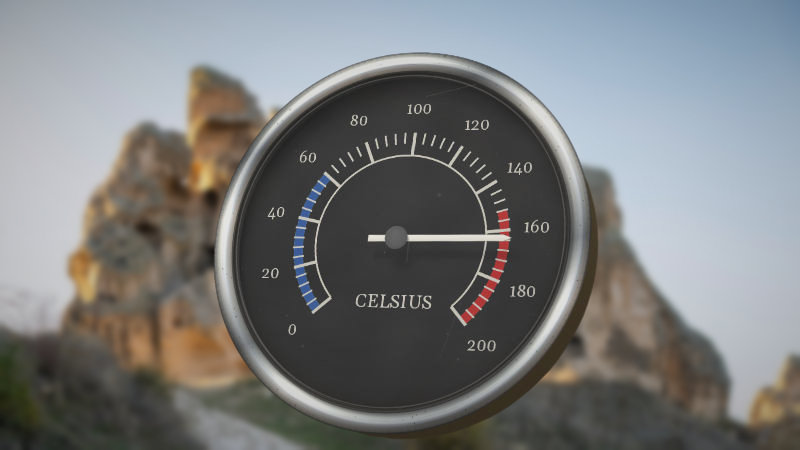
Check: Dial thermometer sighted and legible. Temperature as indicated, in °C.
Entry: 164 °C
